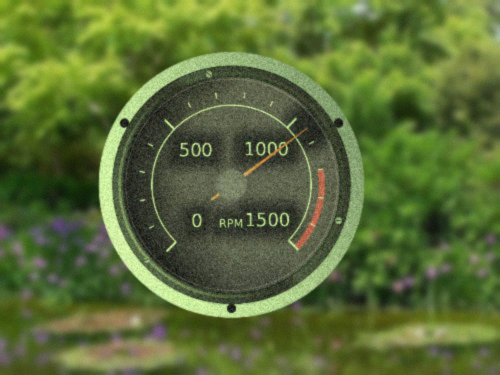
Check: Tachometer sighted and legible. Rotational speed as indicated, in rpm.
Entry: 1050 rpm
